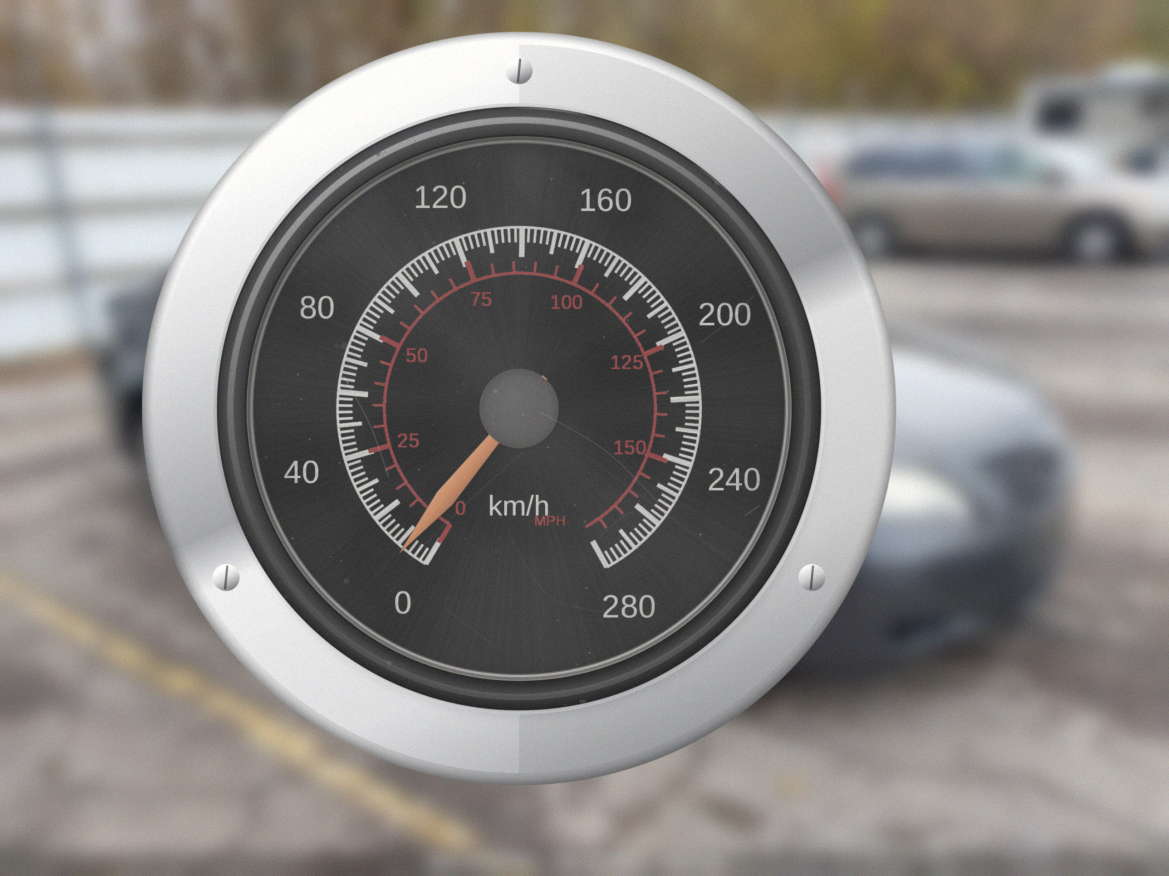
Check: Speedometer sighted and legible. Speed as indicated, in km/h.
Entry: 8 km/h
